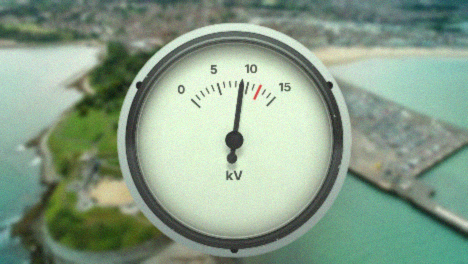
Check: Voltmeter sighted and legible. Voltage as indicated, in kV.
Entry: 9 kV
